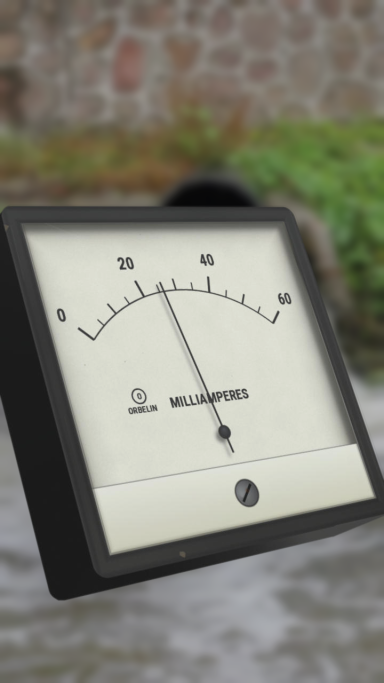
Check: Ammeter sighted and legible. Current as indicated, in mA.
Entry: 25 mA
